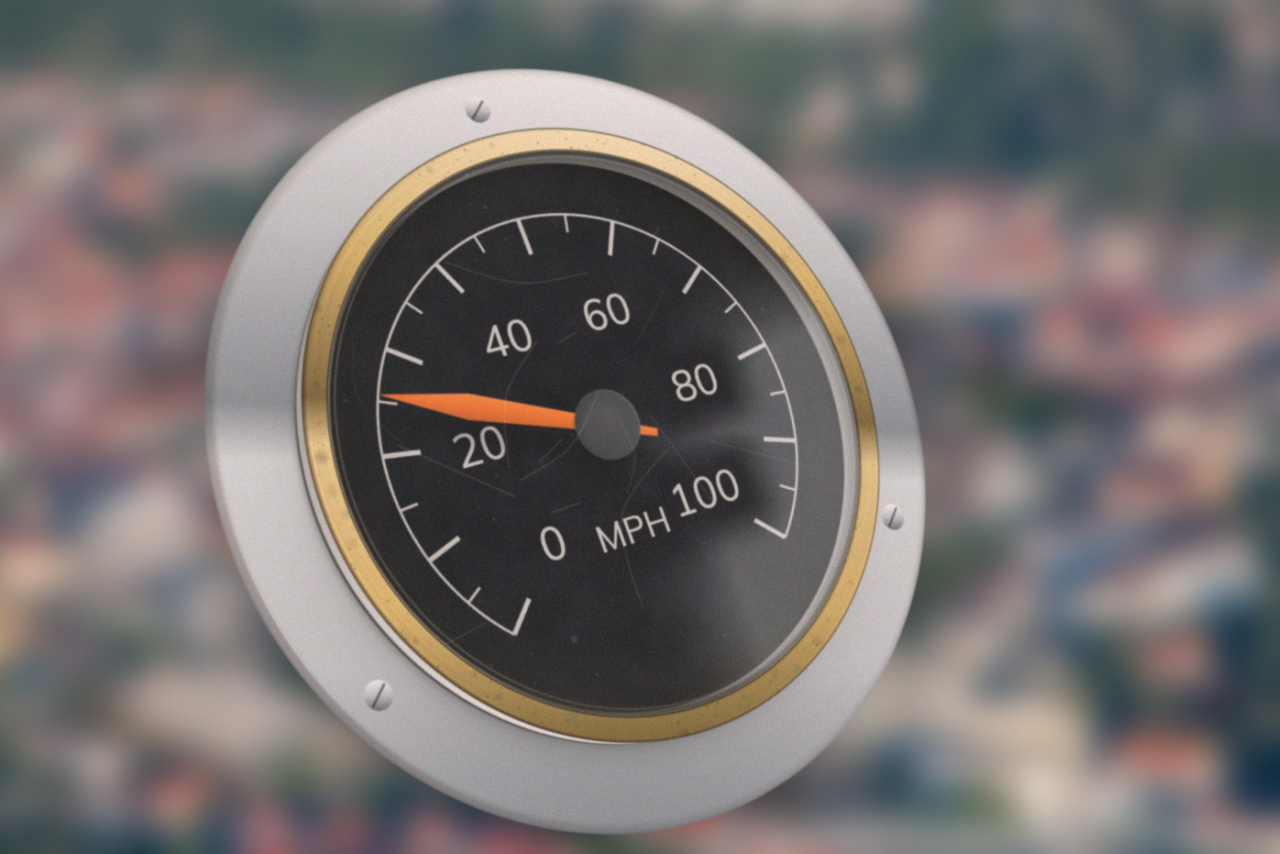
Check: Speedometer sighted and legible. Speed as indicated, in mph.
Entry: 25 mph
